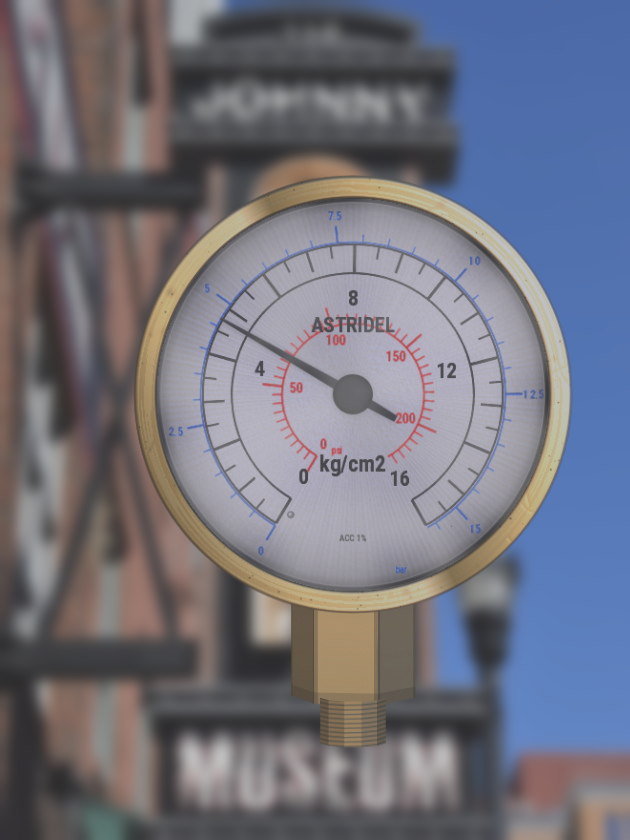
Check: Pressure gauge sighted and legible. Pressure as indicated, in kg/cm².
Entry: 4.75 kg/cm²
